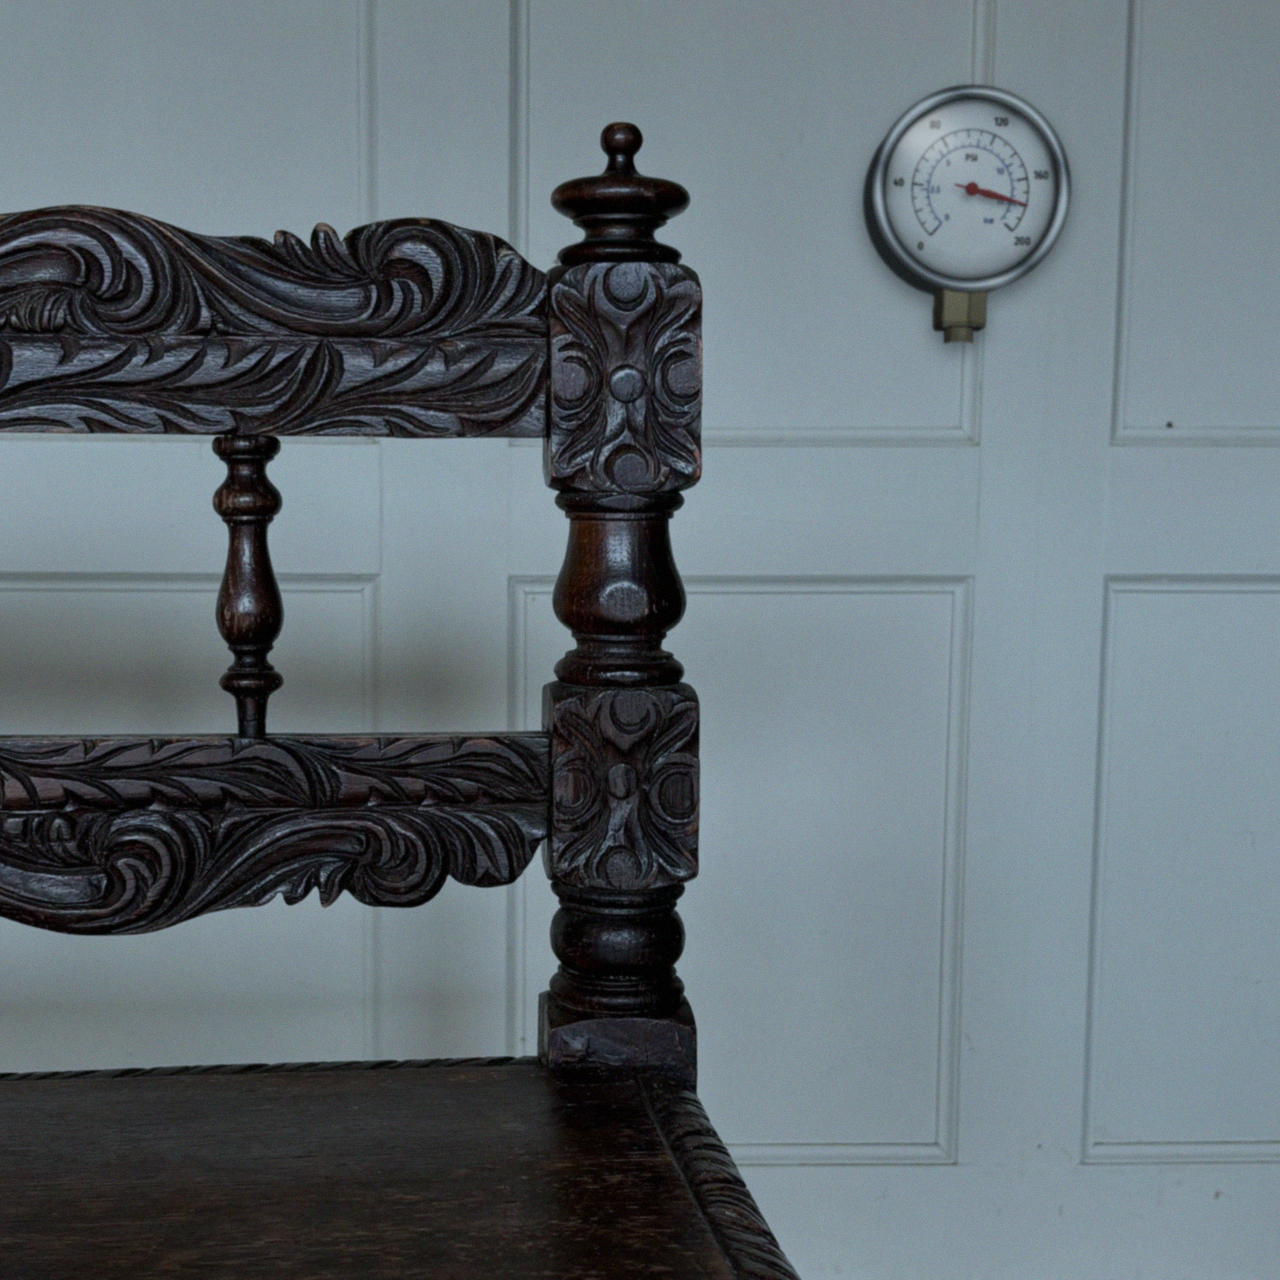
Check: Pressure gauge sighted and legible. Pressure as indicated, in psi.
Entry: 180 psi
